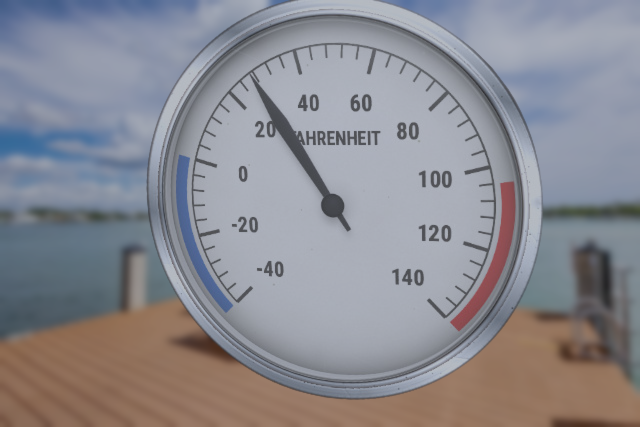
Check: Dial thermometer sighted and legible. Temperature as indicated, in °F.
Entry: 28 °F
